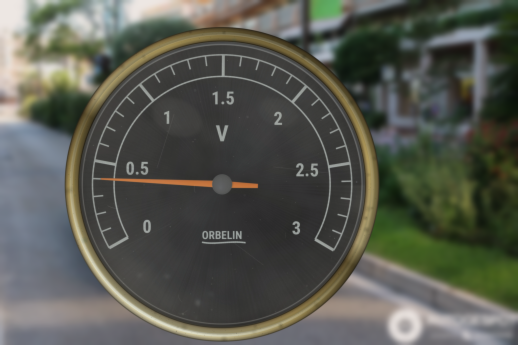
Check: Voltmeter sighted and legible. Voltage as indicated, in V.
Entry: 0.4 V
